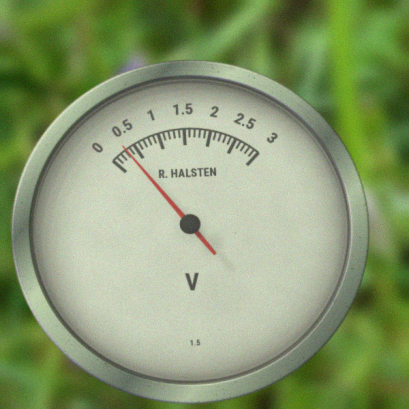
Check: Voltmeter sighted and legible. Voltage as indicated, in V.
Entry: 0.3 V
